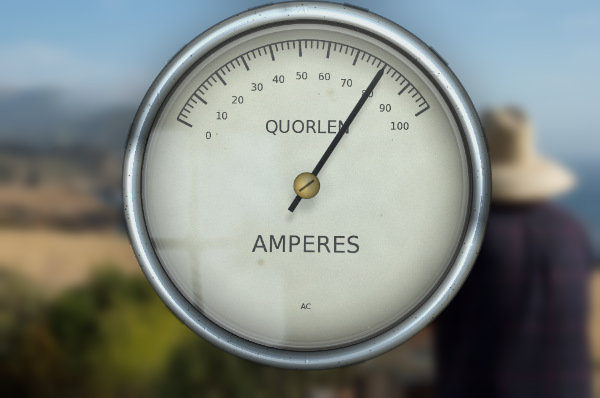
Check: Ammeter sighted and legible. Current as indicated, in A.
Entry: 80 A
